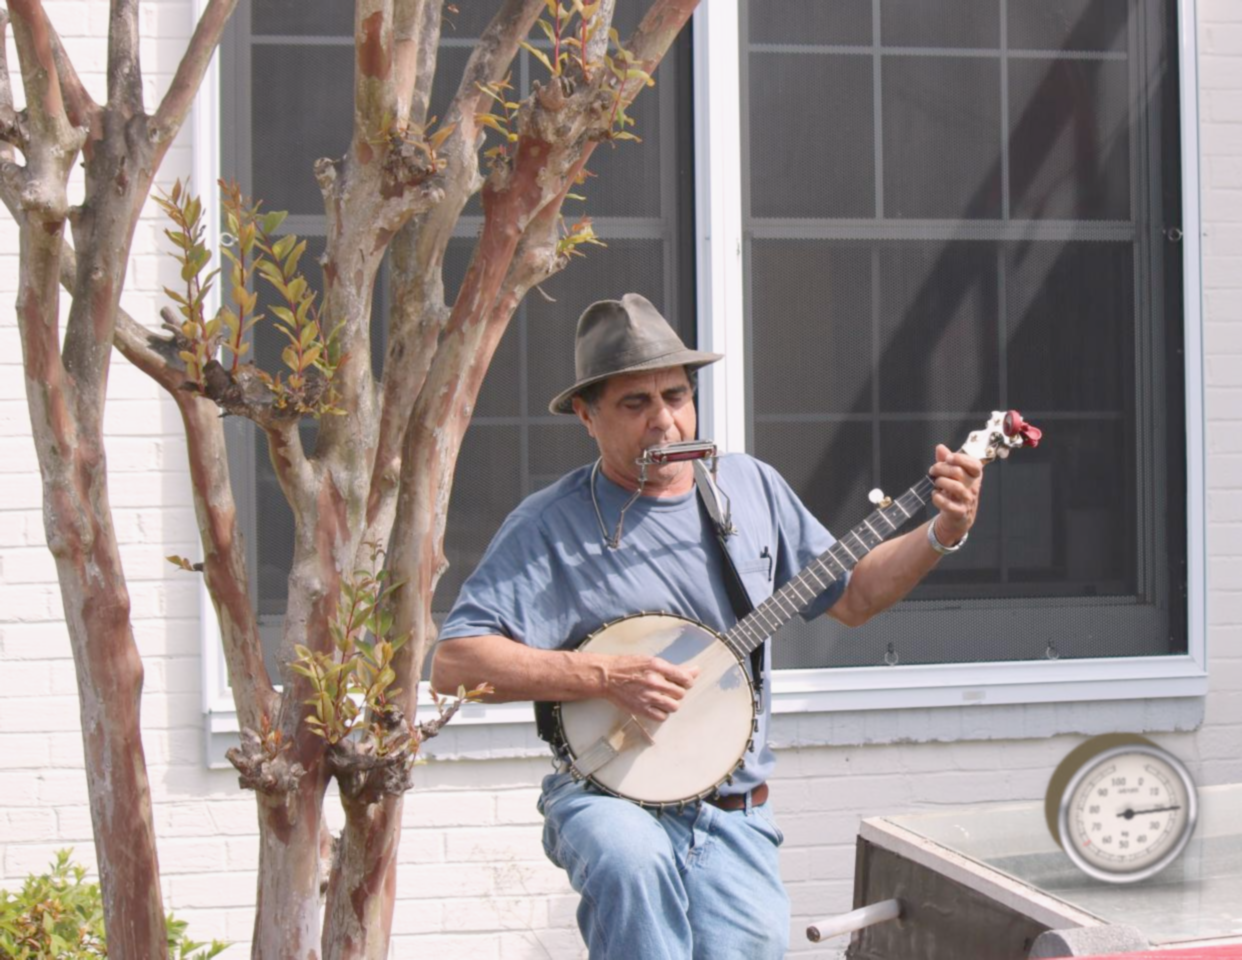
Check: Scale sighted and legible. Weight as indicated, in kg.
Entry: 20 kg
